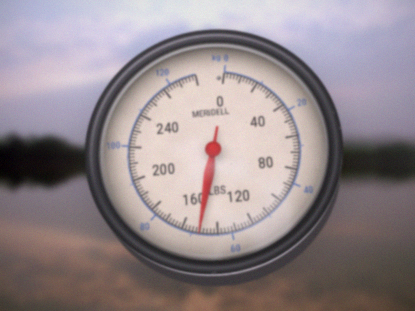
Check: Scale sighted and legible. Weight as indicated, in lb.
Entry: 150 lb
